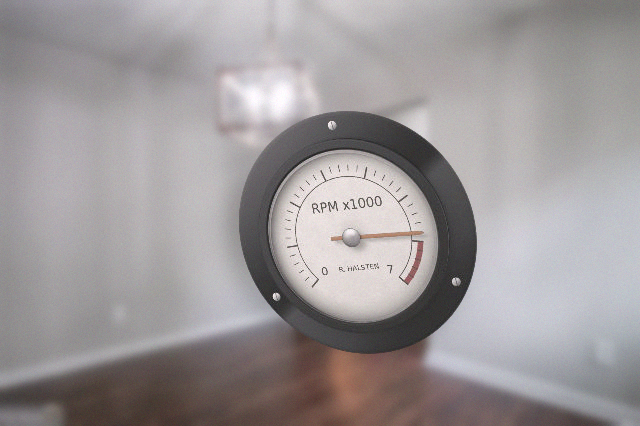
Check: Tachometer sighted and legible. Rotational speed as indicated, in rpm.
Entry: 5800 rpm
